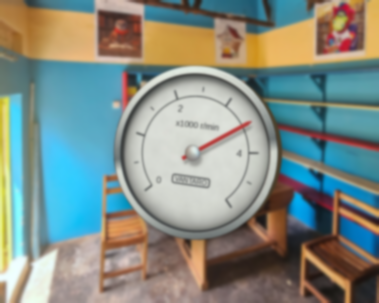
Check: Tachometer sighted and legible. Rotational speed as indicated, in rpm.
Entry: 3500 rpm
